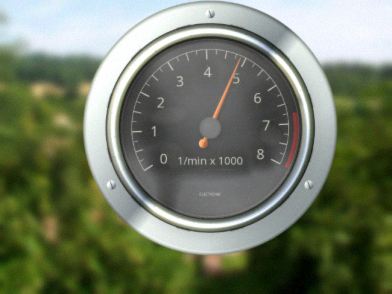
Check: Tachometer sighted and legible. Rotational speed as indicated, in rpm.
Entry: 4875 rpm
